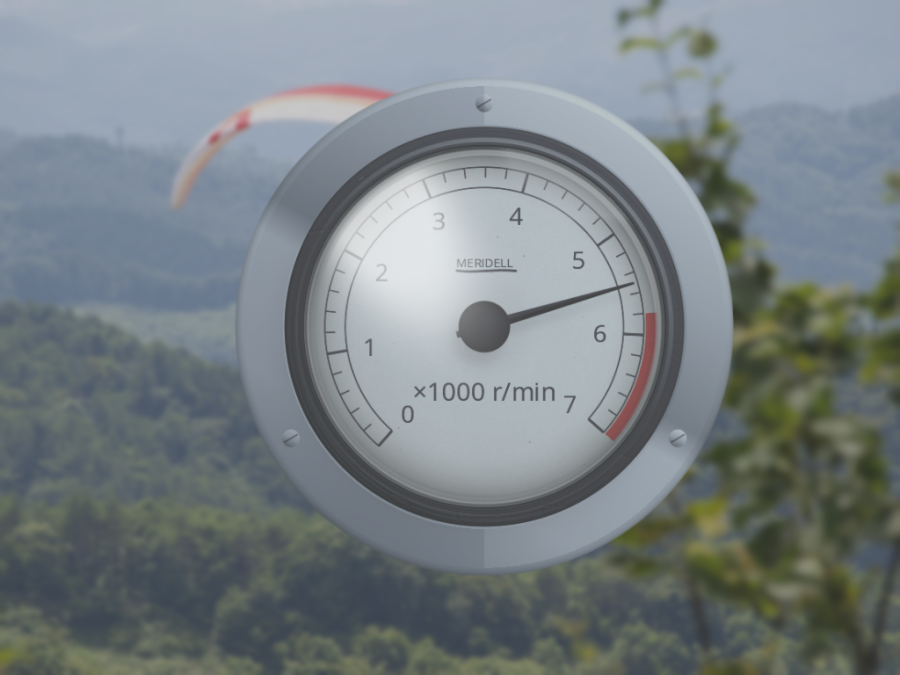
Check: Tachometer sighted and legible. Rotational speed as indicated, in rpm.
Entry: 5500 rpm
